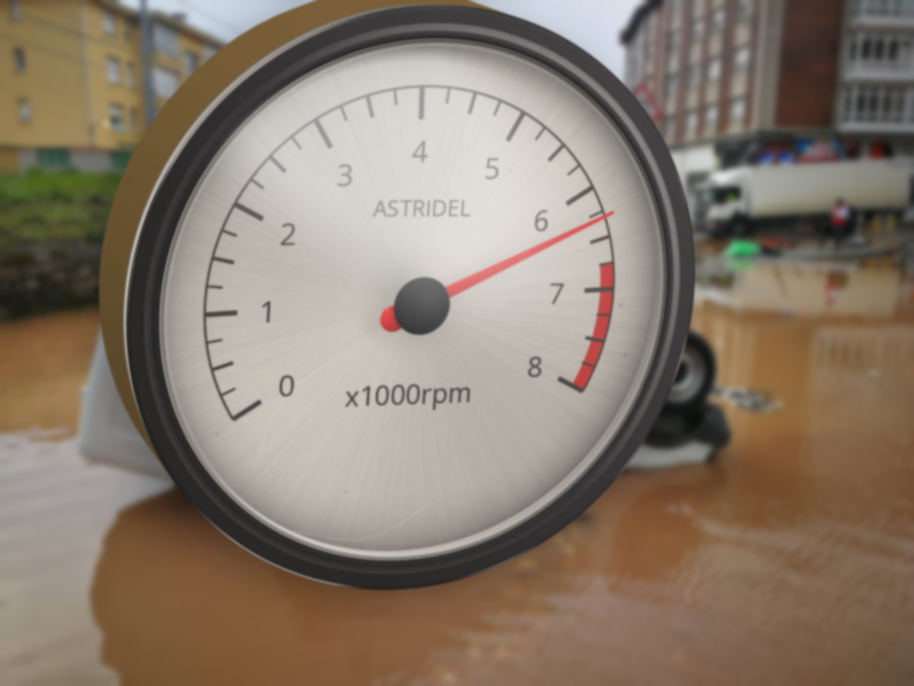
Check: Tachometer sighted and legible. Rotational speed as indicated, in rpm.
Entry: 6250 rpm
